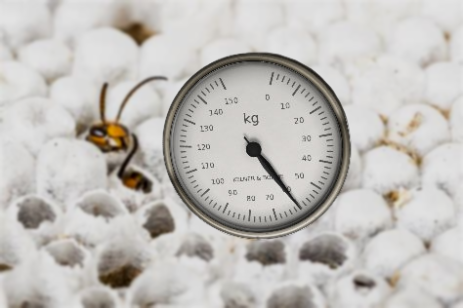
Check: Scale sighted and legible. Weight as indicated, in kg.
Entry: 60 kg
